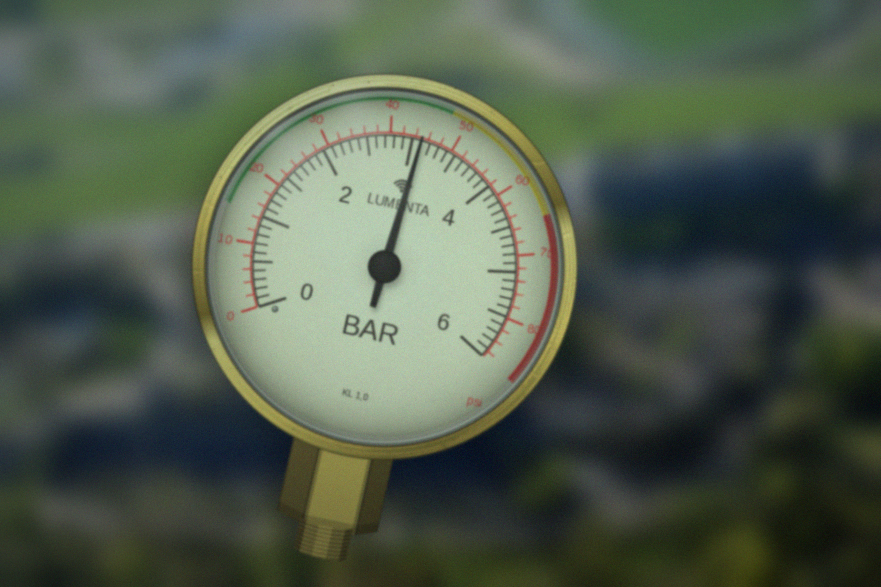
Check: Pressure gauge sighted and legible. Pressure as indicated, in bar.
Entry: 3.1 bar
